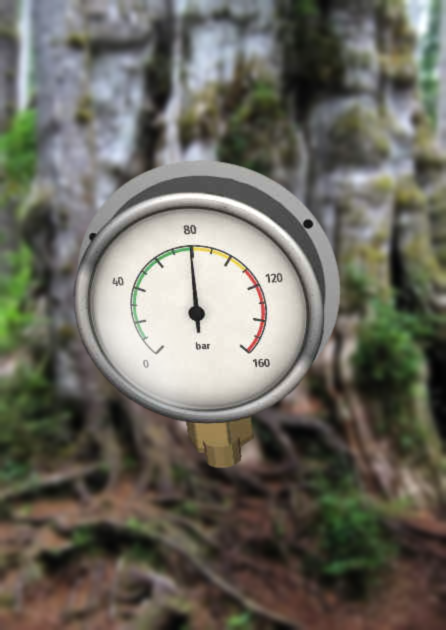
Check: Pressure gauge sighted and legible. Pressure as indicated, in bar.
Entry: 80 bar
